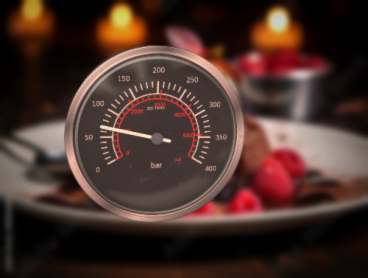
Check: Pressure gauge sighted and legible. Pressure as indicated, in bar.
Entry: 70 bar
